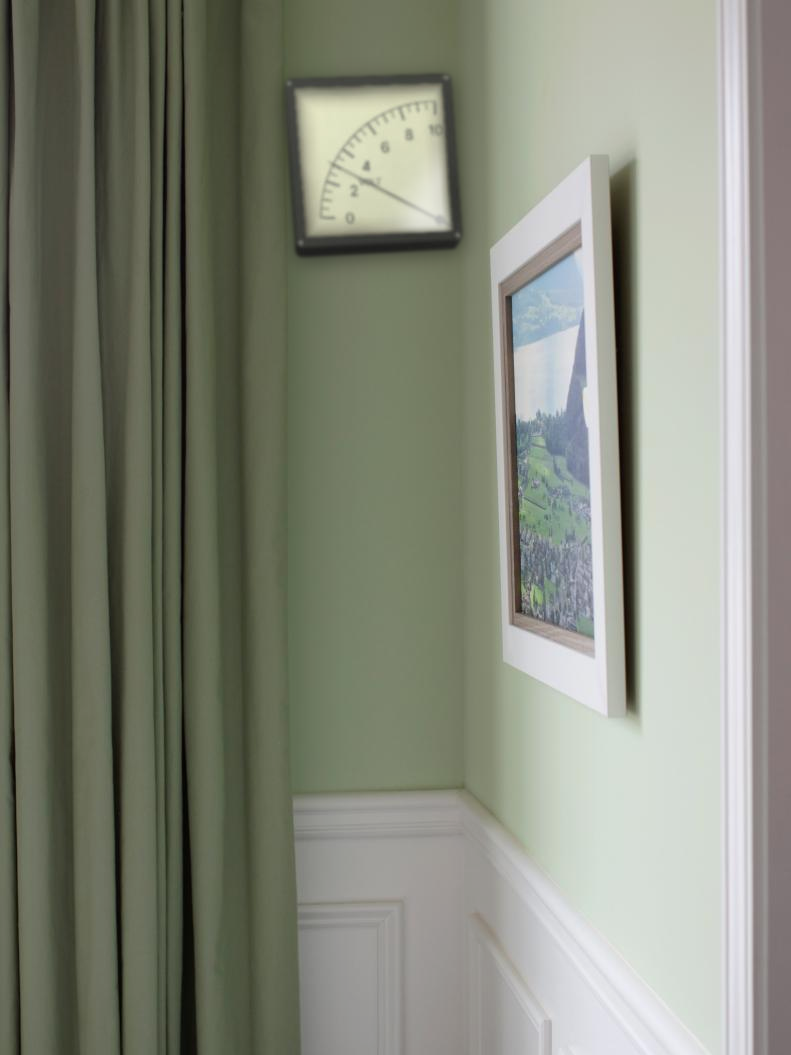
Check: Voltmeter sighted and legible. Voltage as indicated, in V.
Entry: 3 V
